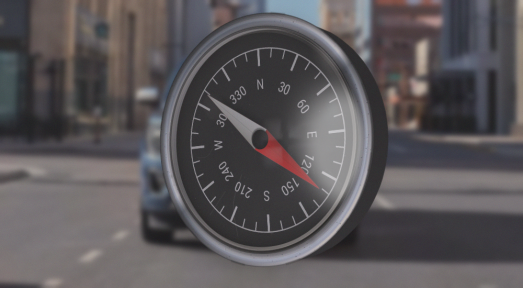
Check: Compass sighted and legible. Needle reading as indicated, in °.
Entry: 130 °
